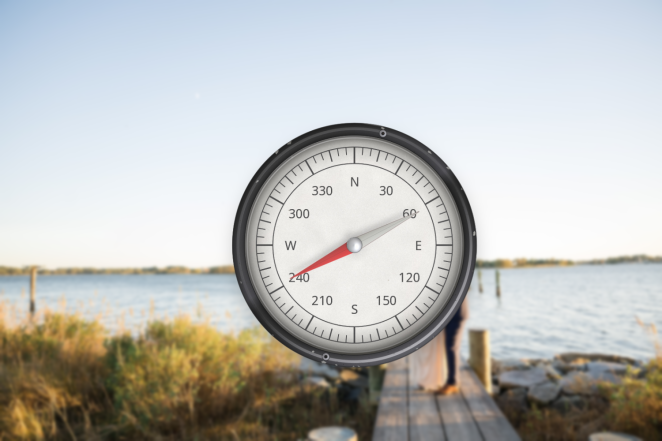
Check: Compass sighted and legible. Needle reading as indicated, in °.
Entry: 242.5 °
